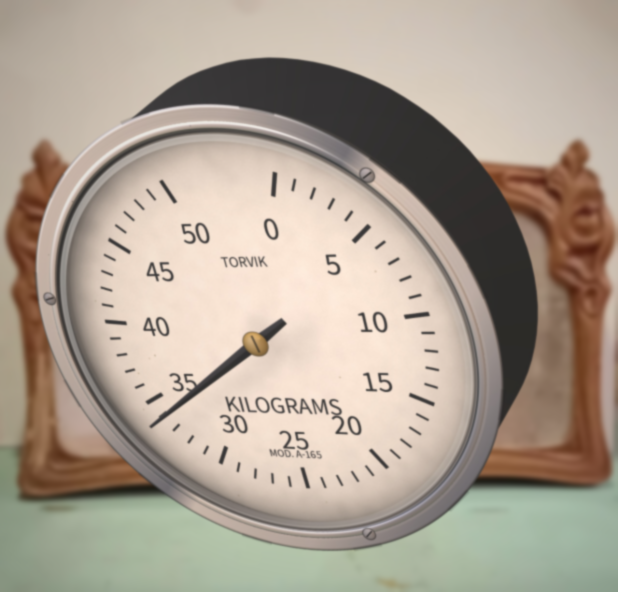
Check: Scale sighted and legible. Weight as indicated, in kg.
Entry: 34 kg
